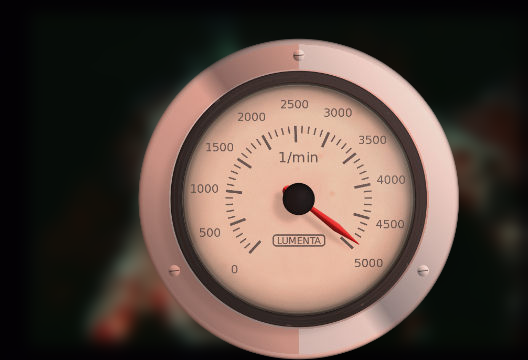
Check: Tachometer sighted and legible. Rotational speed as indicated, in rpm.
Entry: 4900 rpm
